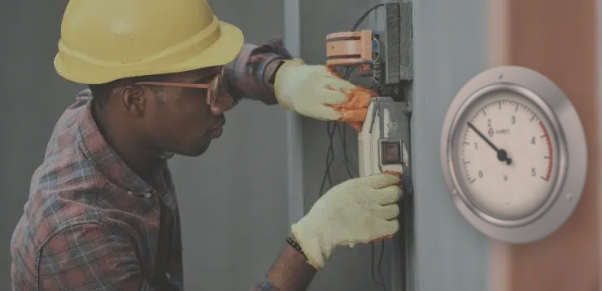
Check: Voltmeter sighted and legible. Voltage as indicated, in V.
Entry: 1.5 V
